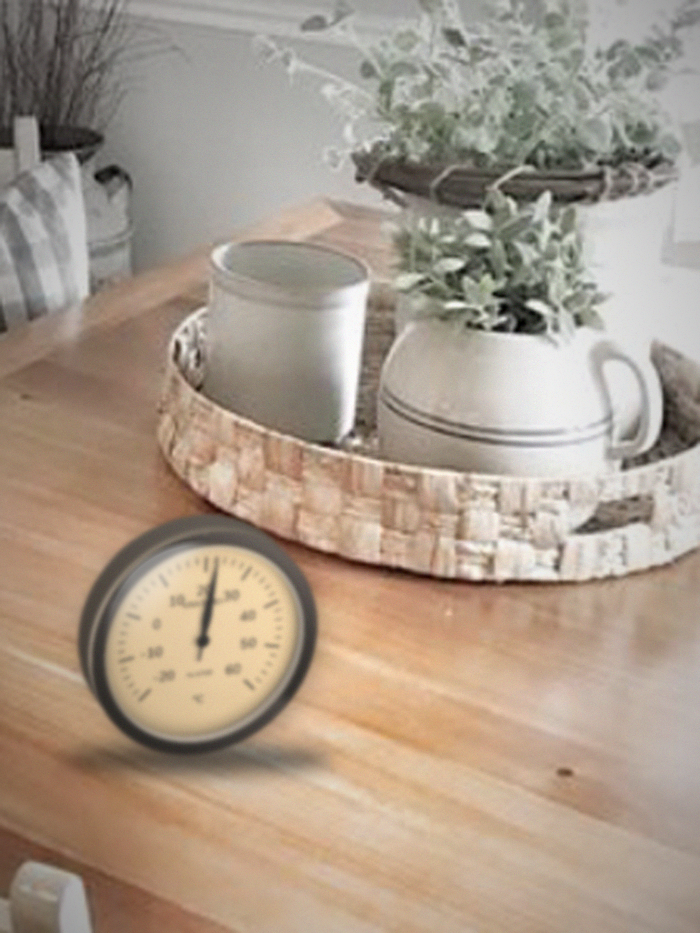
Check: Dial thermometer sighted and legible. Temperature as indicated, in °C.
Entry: 22 °C
